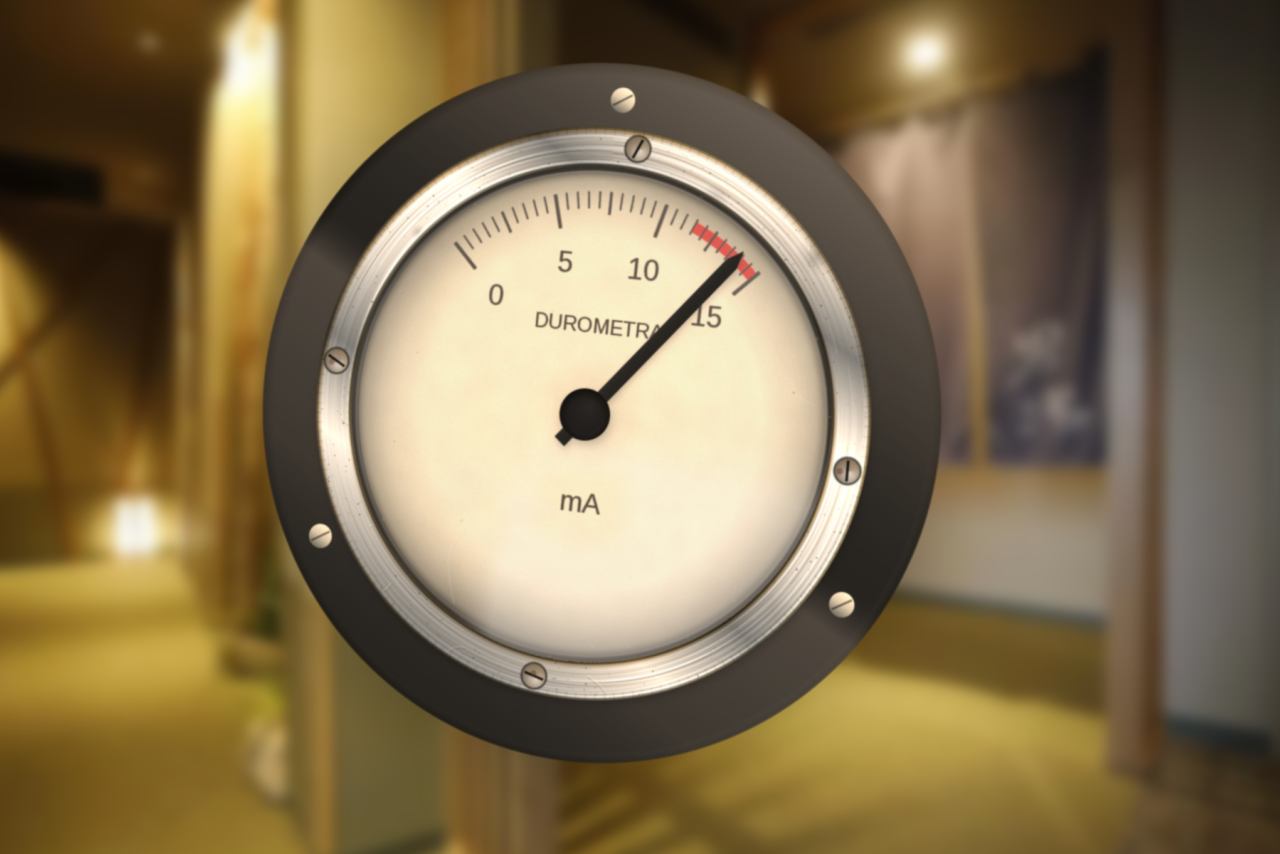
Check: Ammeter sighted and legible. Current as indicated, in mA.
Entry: 14 mA
